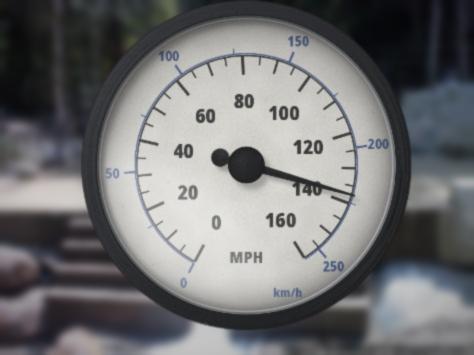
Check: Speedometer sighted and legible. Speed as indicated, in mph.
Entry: 137.5 mph
